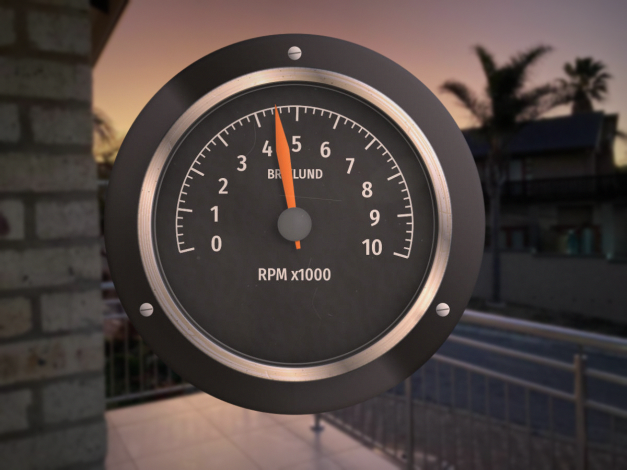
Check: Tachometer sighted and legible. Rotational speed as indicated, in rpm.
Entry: 4500 rpm
